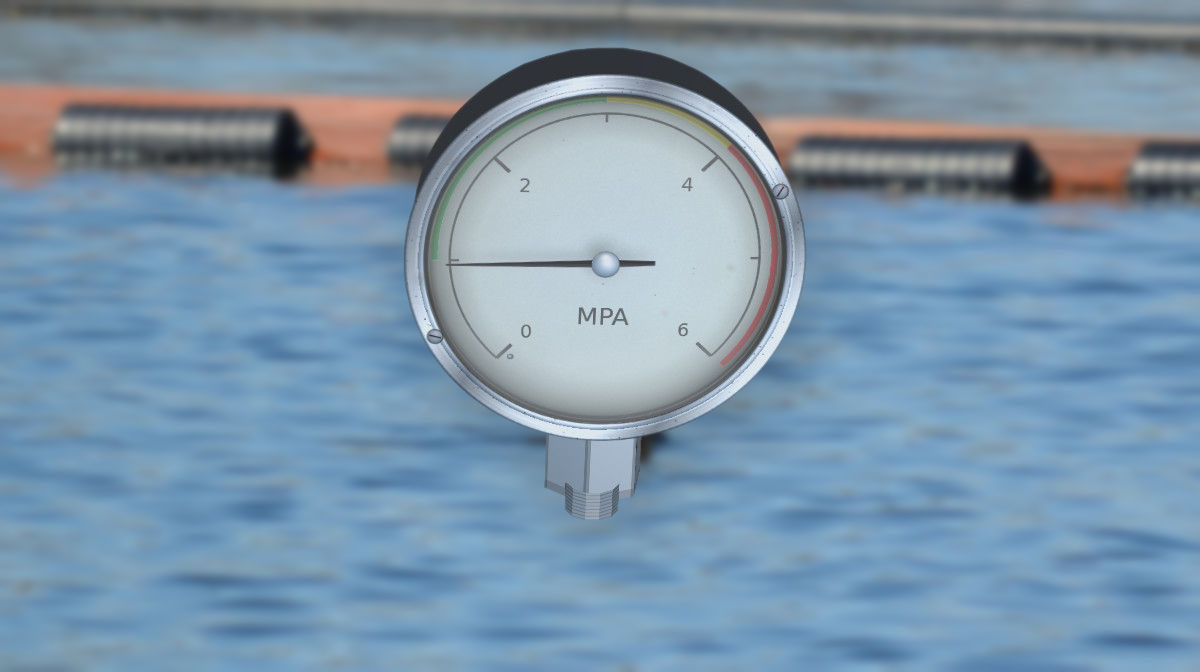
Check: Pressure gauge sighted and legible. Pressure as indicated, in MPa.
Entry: 1 MPa
